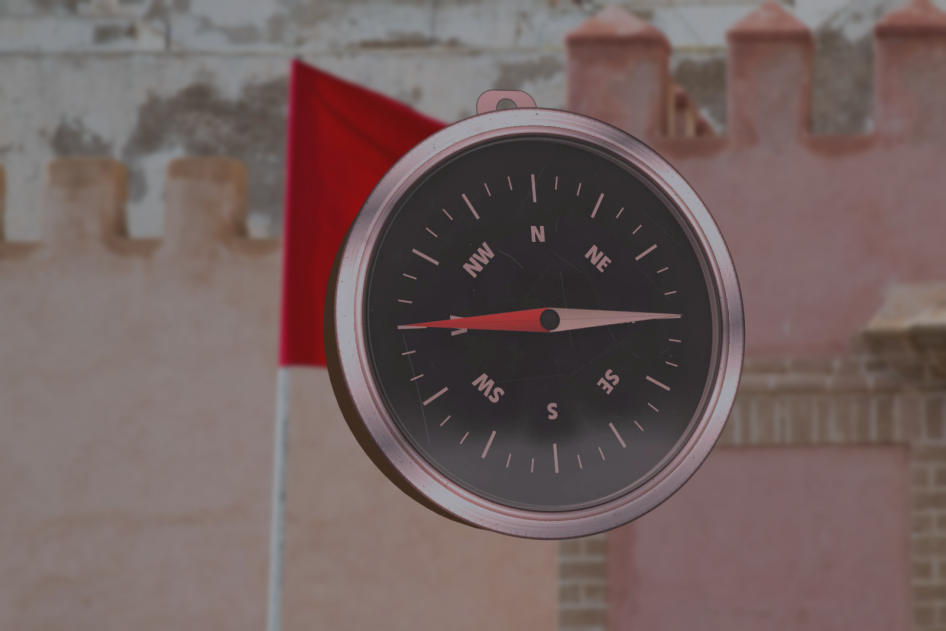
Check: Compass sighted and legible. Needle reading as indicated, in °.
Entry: 270 °
